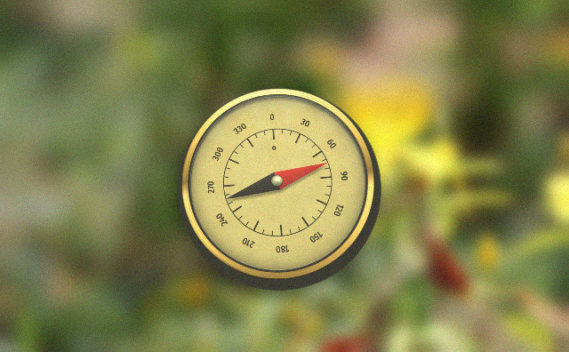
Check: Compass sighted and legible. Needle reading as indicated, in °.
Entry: 75 °
